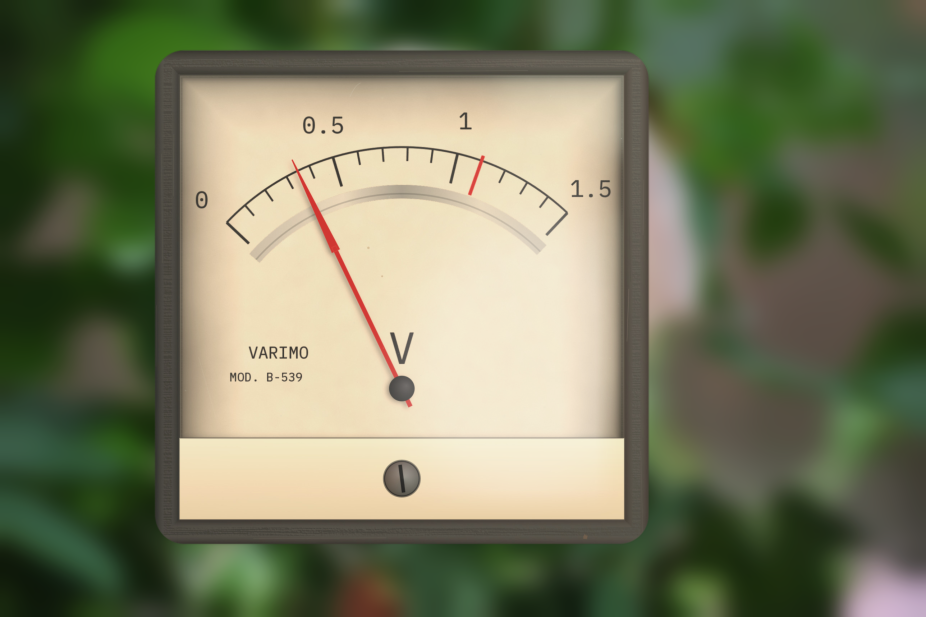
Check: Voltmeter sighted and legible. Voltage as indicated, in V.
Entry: 0.35 V
